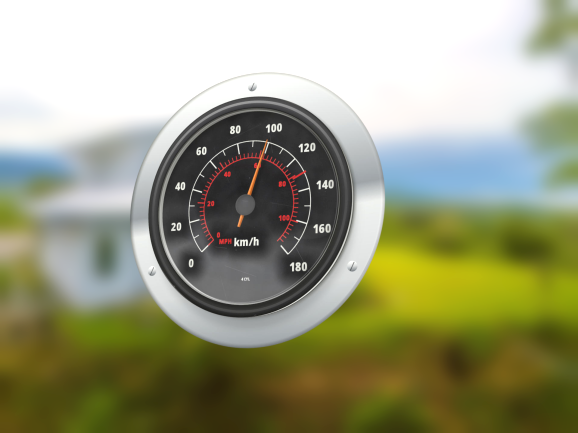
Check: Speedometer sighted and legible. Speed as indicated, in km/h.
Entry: 100 km/h
